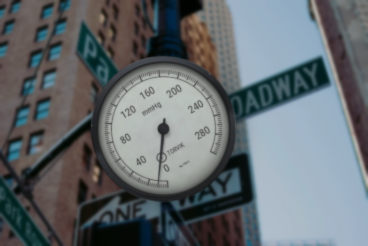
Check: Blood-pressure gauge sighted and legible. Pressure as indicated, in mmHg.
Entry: 10 mmHg
